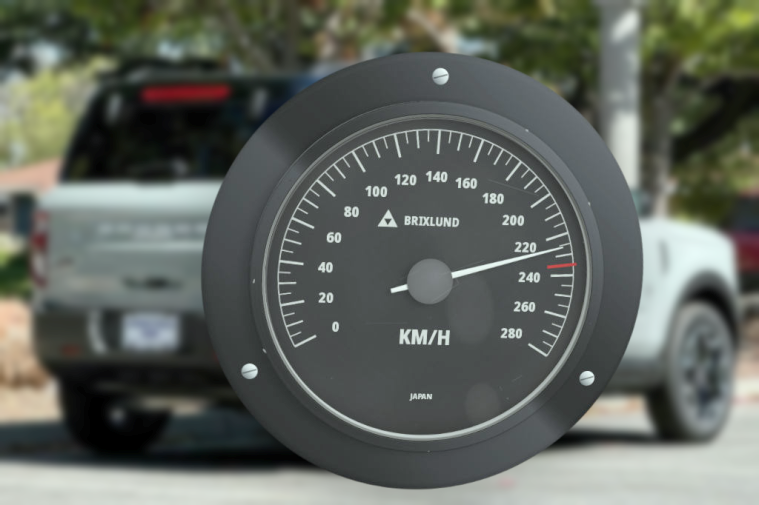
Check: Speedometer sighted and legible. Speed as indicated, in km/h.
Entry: 225 km/h
